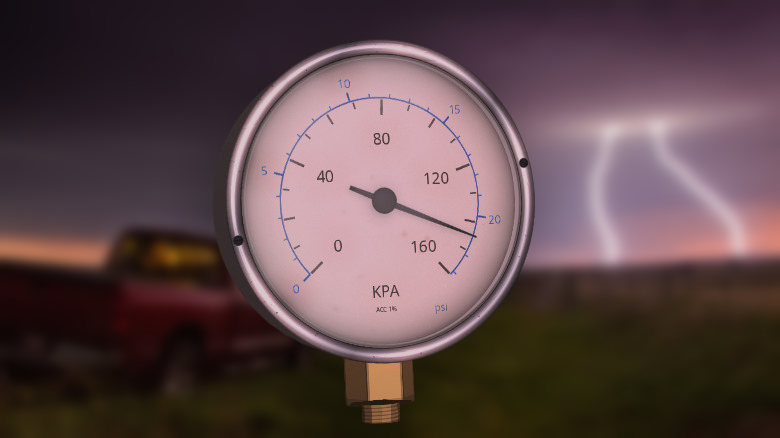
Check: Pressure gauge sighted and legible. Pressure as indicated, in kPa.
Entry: 145 kPa
